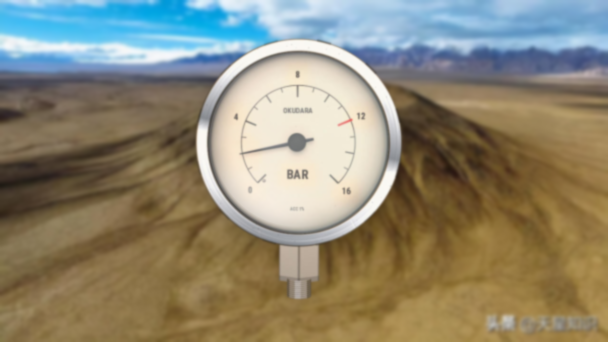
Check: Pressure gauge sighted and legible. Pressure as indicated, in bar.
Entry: 2 bar
